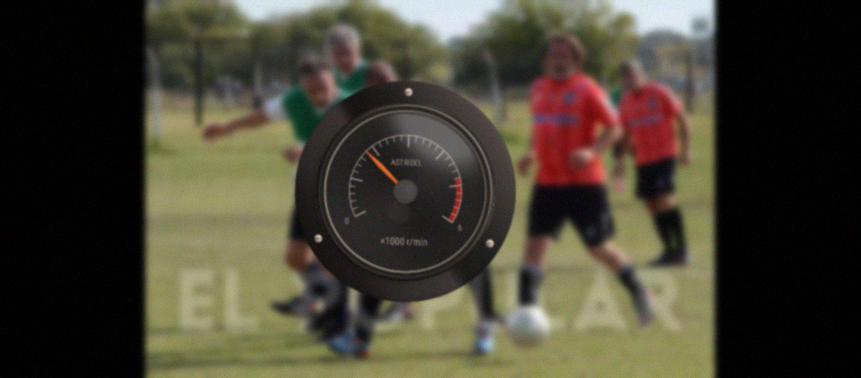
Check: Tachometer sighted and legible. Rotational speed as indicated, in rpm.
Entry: 1800 rpm
